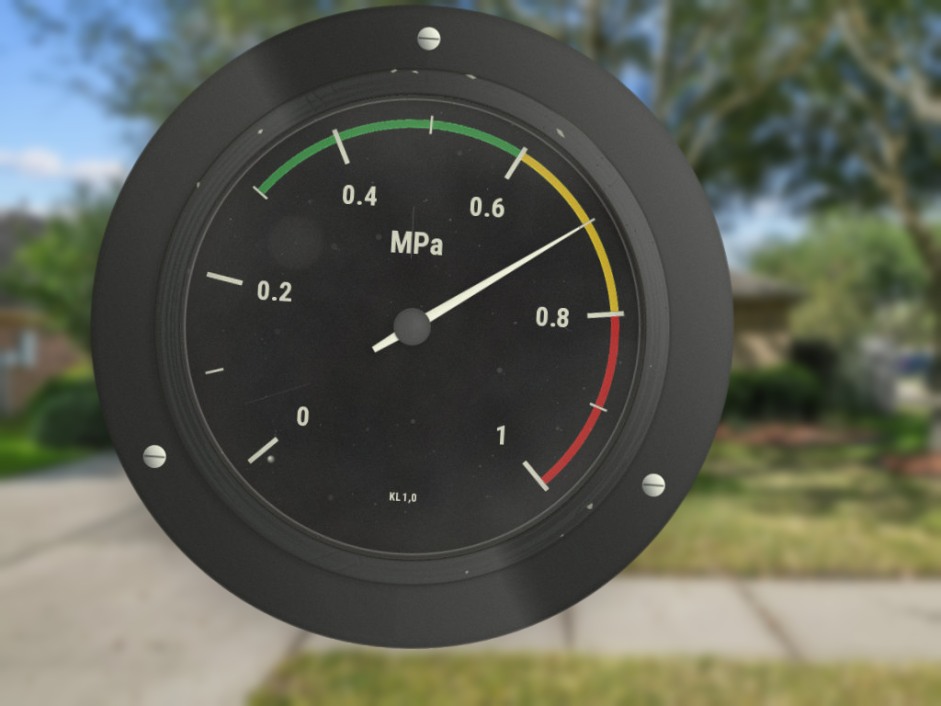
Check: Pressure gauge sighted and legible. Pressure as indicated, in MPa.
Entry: 0.7 MPa
